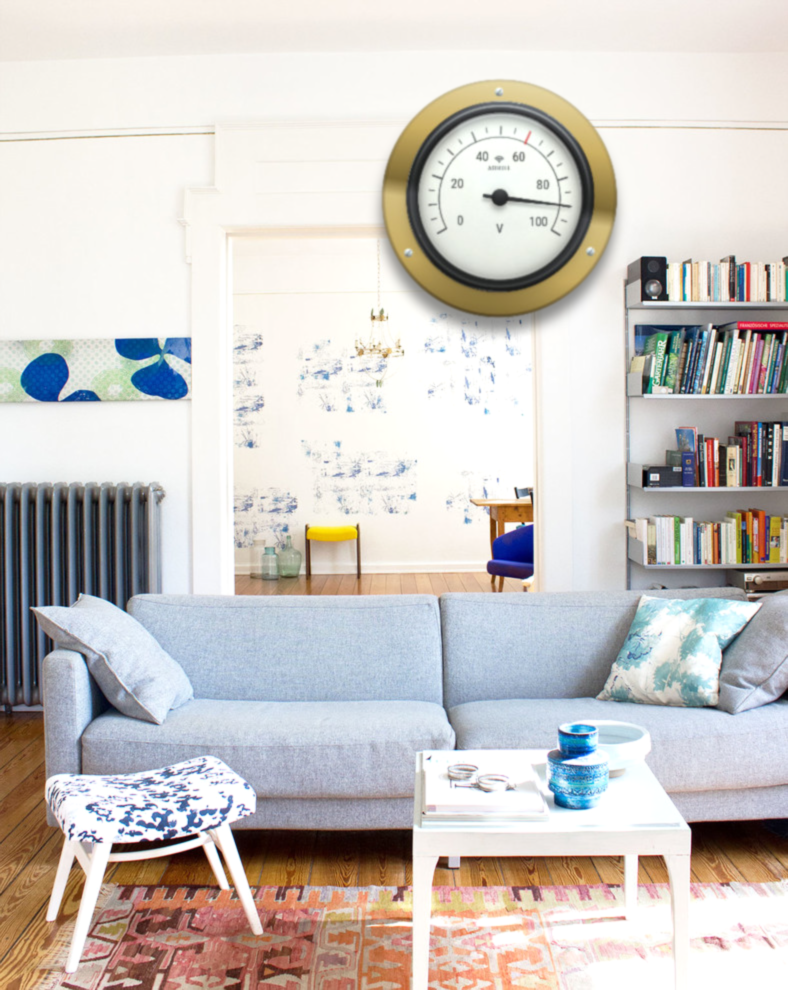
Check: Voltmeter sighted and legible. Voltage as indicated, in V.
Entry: 90 V
